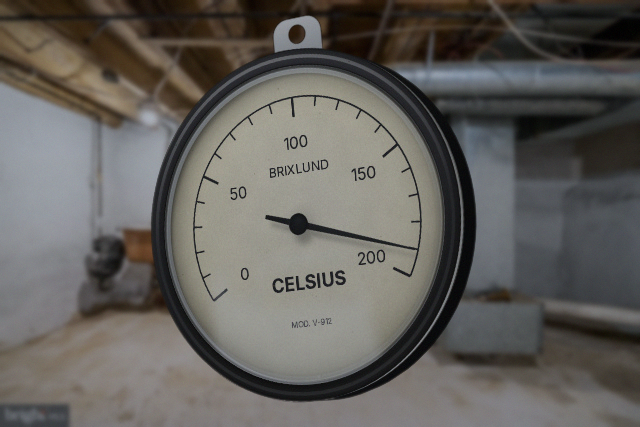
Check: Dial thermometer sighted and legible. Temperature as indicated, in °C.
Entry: 190 °C
